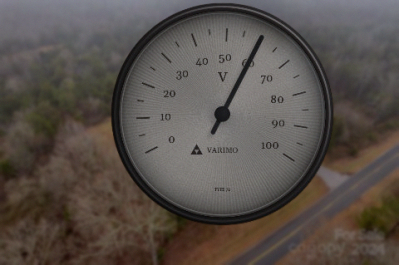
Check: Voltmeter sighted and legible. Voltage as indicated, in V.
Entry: 60 V
